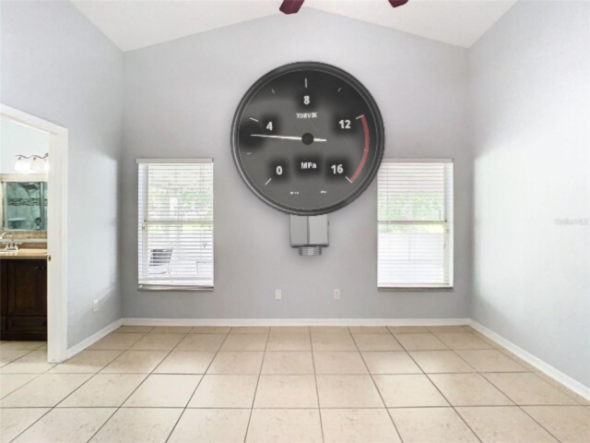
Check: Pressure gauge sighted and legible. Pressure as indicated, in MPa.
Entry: 3 MPa
